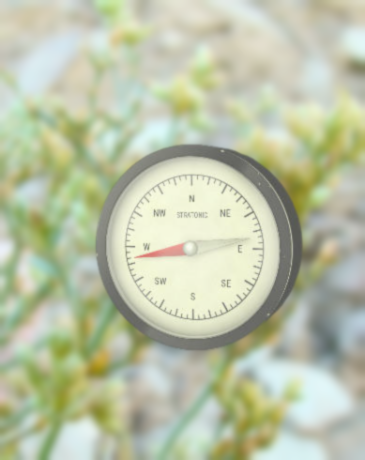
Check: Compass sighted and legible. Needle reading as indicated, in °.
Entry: 260 °
